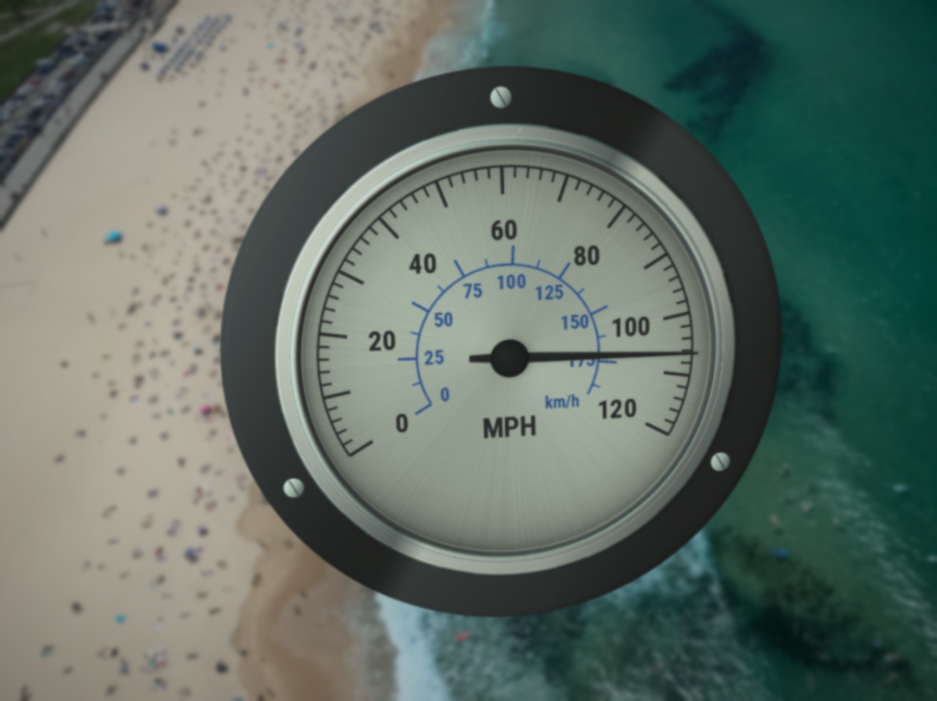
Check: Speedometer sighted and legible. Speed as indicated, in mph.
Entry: 106 mph
